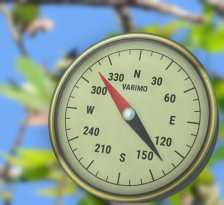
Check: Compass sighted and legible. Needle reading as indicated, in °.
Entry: 315 °
